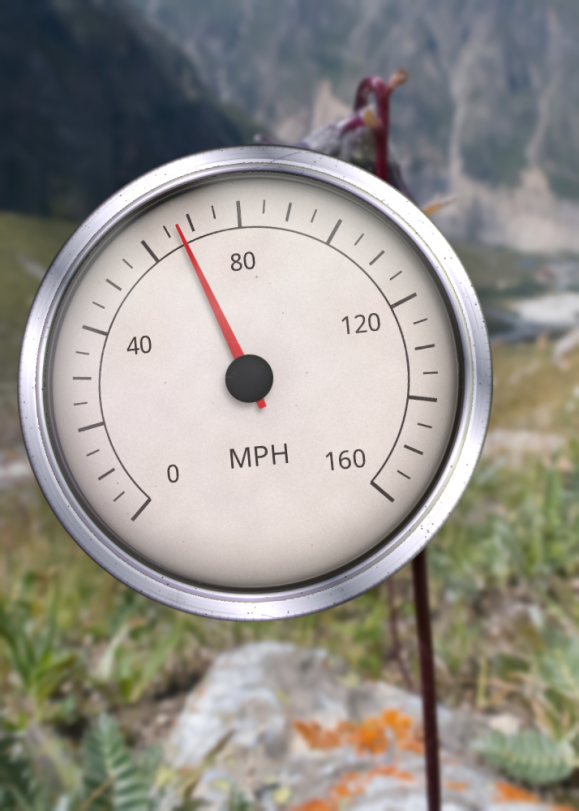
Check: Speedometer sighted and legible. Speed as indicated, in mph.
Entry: 67.5 mph
